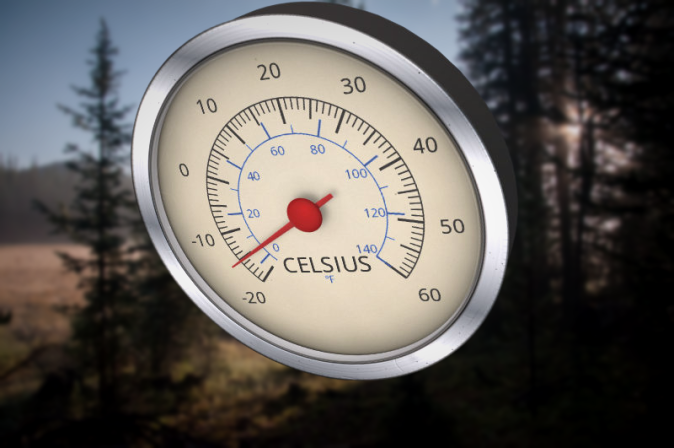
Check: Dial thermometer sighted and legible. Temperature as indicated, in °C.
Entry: -15 °C
